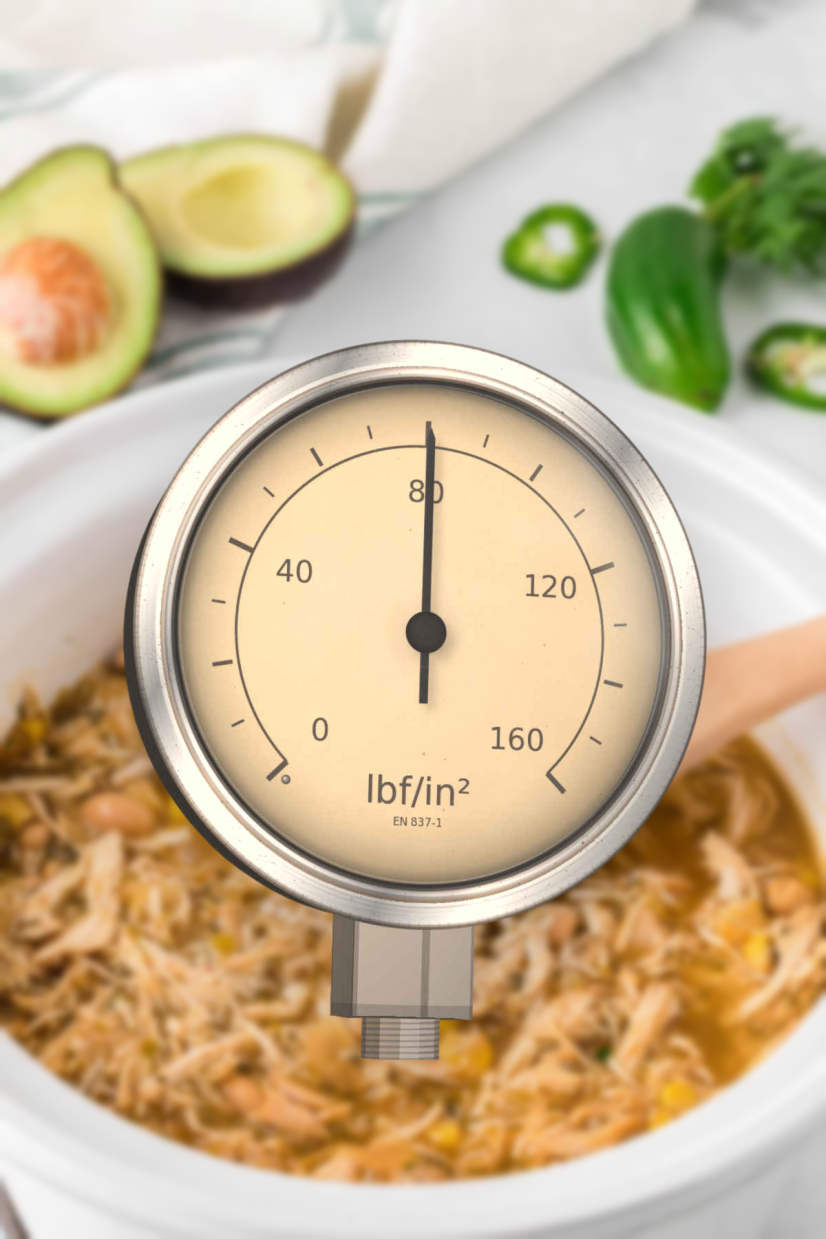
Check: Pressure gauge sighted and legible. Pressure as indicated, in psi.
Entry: 80 psi
